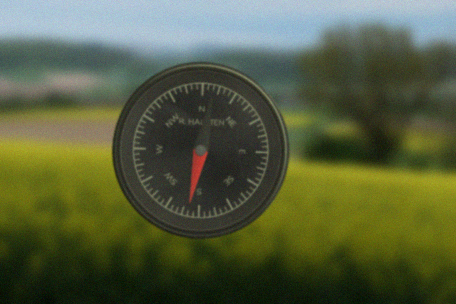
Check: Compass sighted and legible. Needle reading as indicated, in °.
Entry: 190 °
